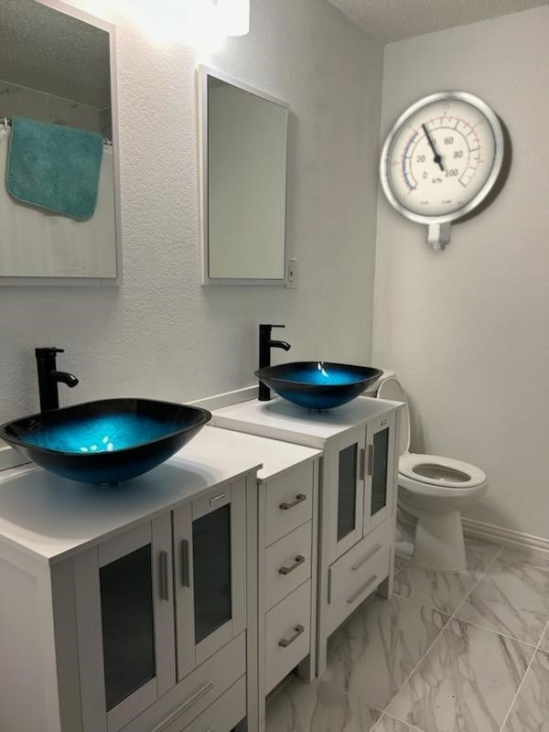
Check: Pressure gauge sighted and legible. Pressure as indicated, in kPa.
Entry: 40 kPa
